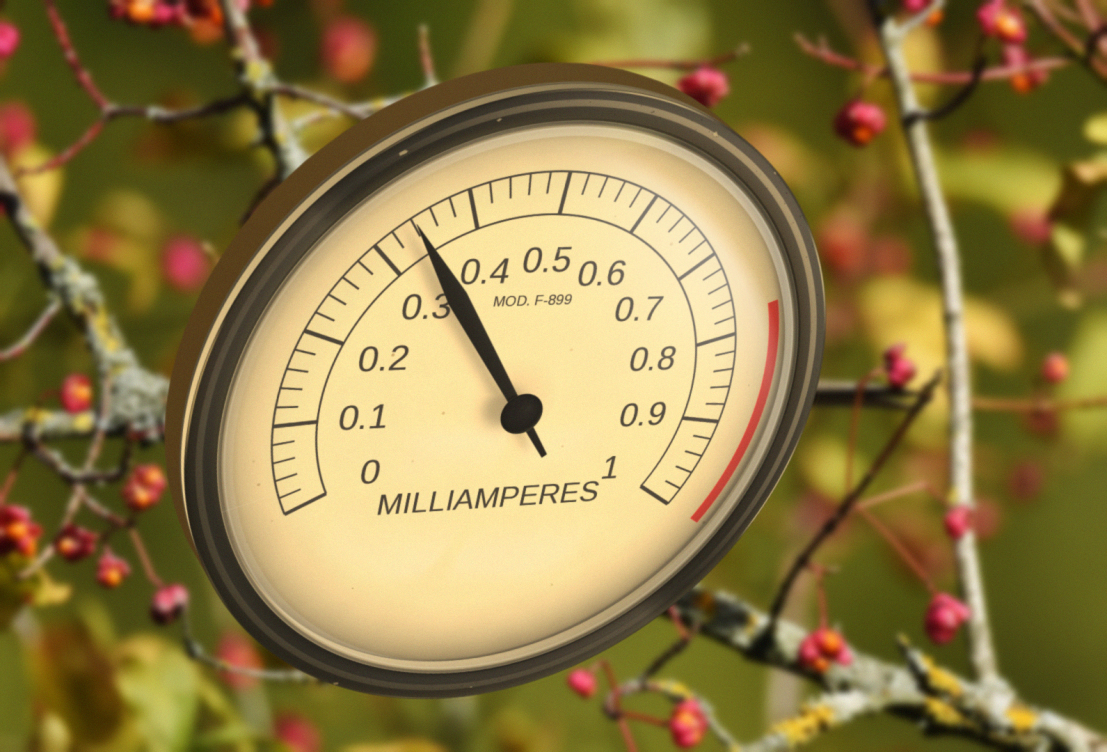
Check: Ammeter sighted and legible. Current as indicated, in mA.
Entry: 0.34 mA
